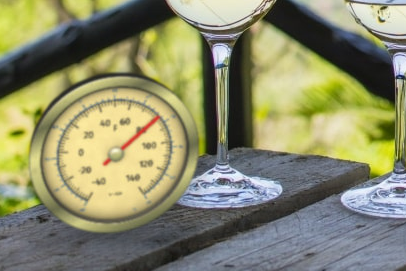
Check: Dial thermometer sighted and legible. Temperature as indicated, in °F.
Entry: 80 °F
